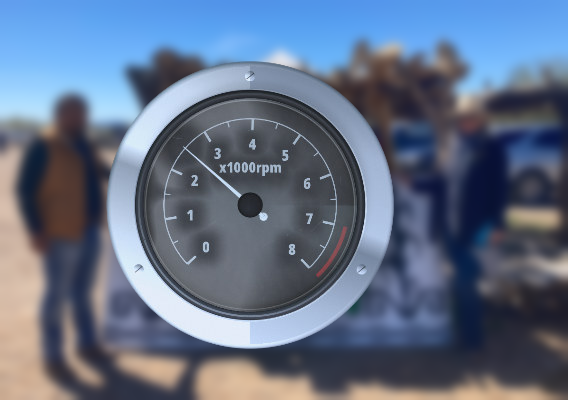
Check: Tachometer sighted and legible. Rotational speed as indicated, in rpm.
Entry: 2500 rpm
